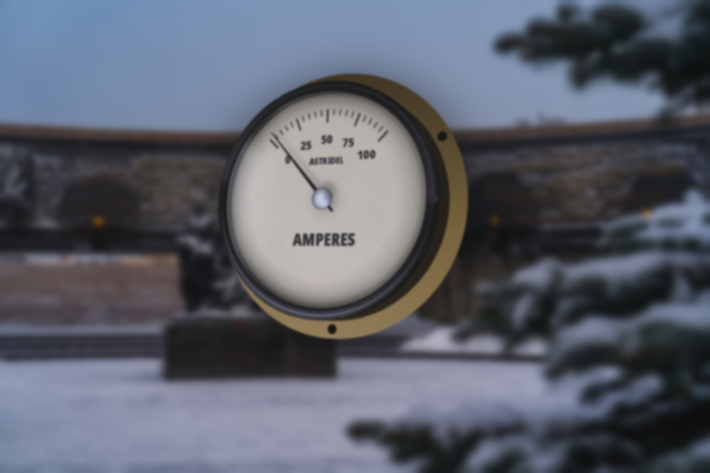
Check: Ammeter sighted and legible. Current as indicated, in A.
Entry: 5 A
